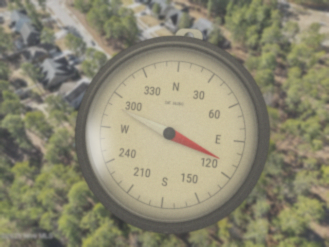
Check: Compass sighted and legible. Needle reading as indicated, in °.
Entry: 110 °
